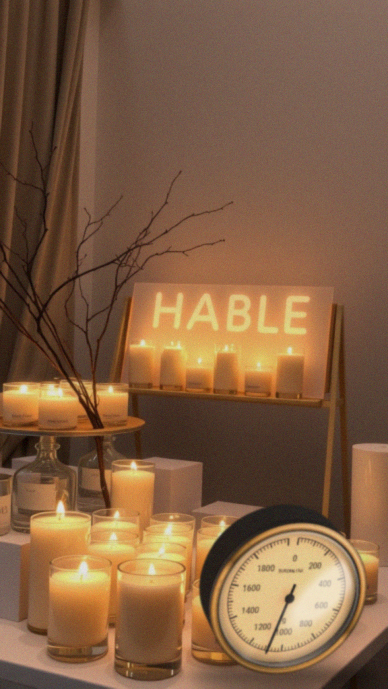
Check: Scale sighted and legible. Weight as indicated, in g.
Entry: 1100 g
